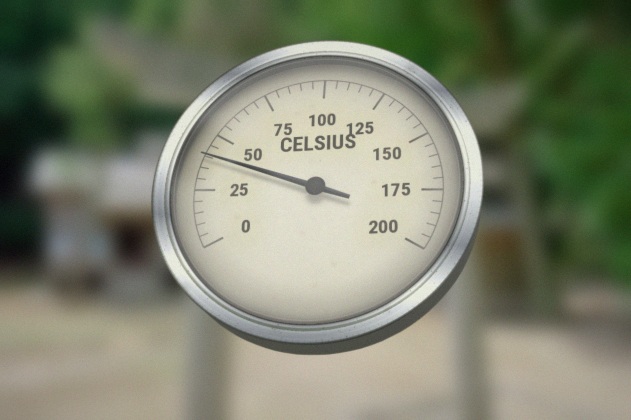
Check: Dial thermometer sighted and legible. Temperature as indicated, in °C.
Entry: 40 °C
